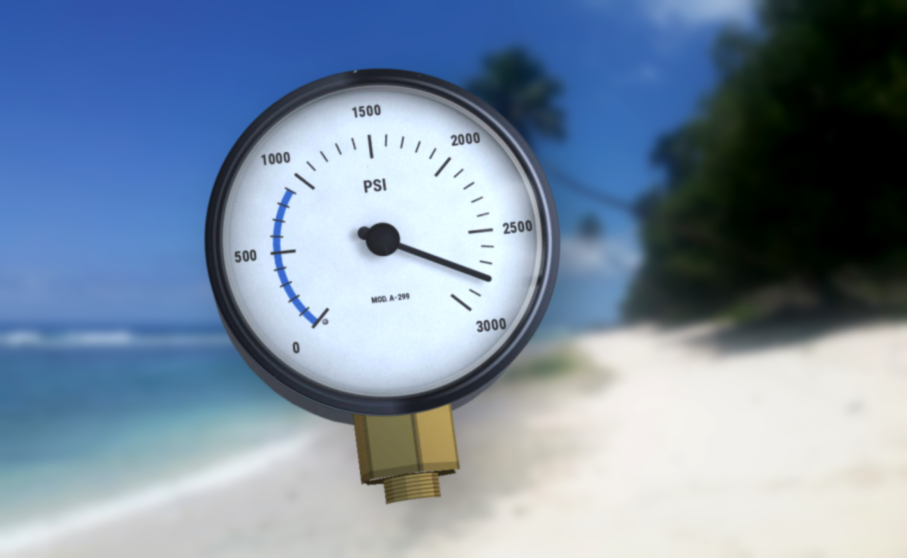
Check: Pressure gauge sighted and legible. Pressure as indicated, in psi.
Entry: 2800 psi
